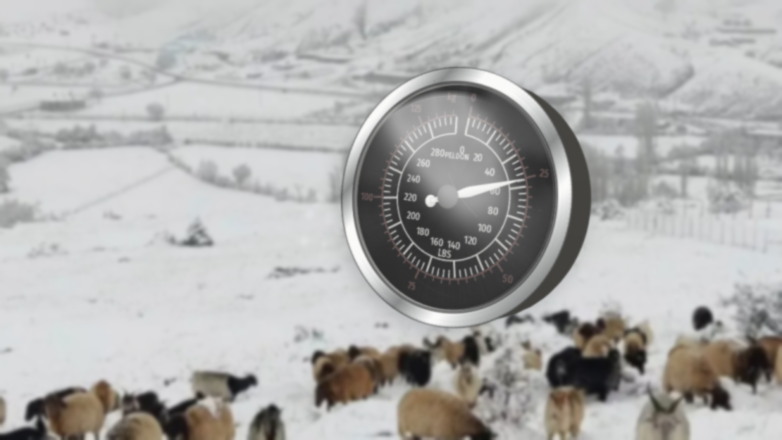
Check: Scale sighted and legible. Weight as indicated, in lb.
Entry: 56 lb
